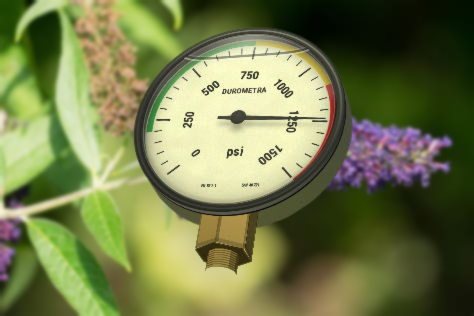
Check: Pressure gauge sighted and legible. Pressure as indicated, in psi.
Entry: 1250 psi
